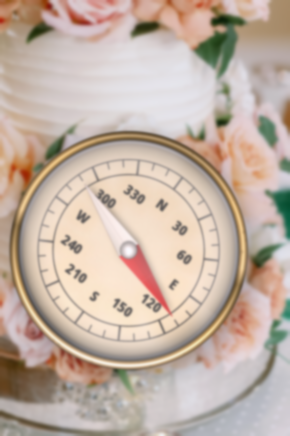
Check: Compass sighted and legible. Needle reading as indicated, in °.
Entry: 110 °
